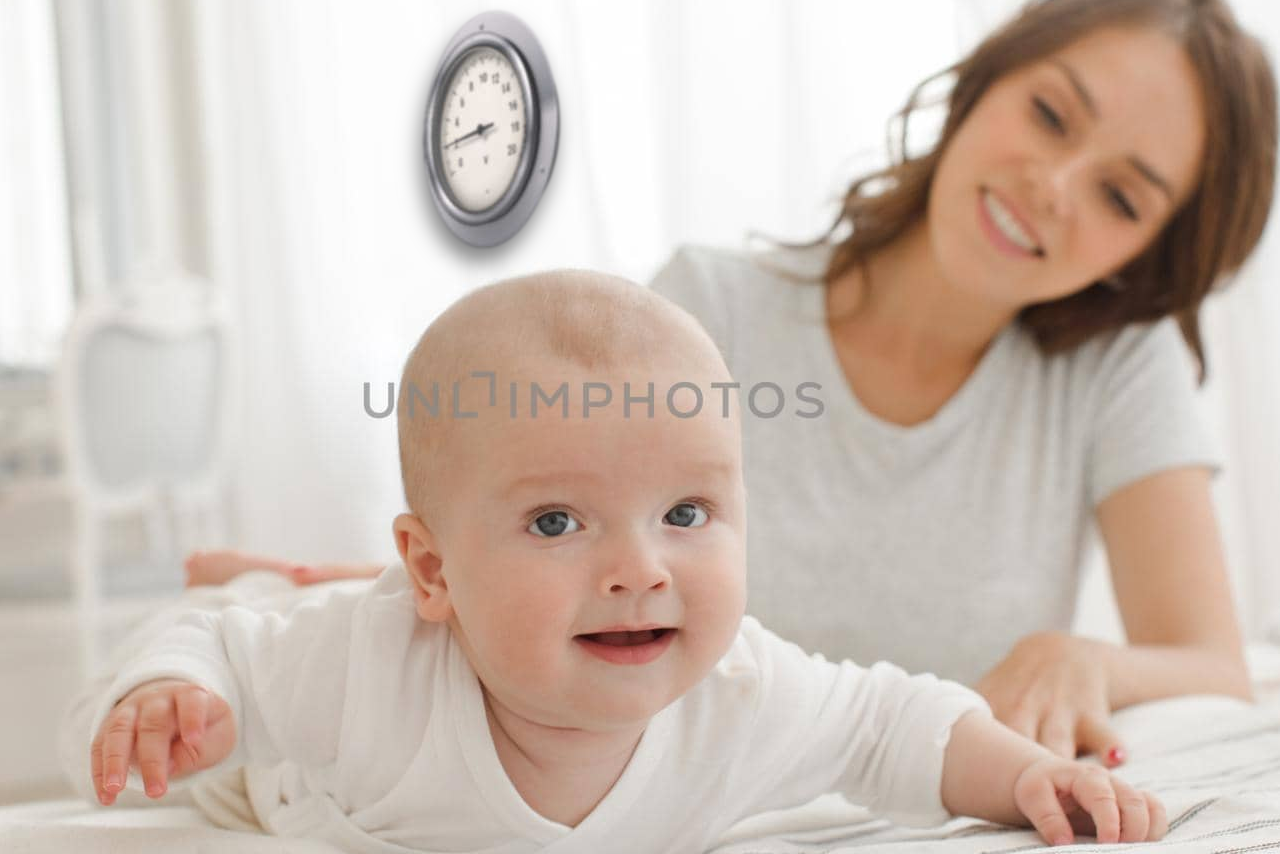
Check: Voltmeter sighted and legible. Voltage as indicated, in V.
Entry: 2 V
